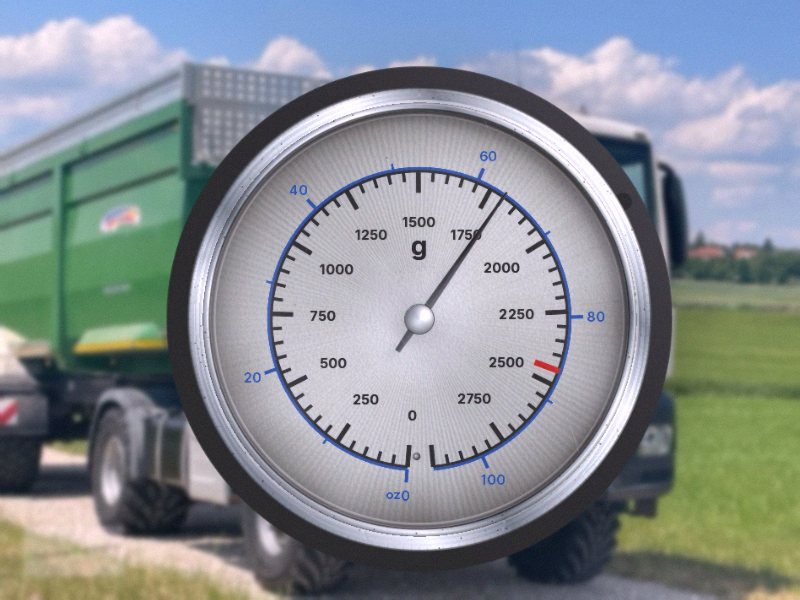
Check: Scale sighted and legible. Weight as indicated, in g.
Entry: 1800 g
